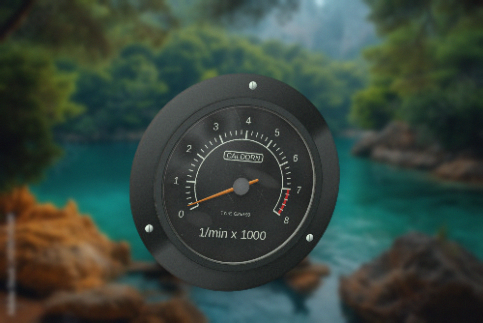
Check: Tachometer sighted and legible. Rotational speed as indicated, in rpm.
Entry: 200 rpm
